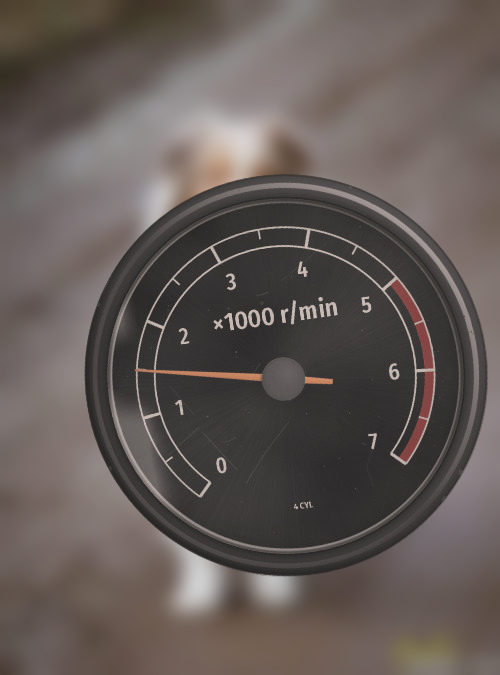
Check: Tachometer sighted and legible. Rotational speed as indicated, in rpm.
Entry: 1500 rpm
